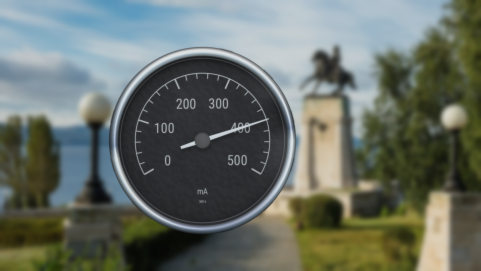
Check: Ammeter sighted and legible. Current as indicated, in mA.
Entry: 400 mA
